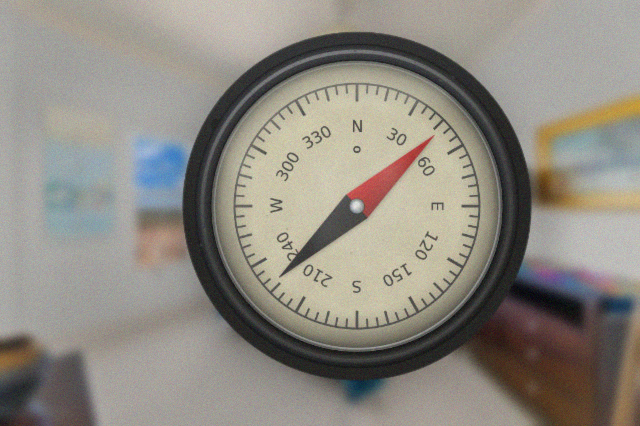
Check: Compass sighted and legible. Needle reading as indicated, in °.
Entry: 47.5 °
